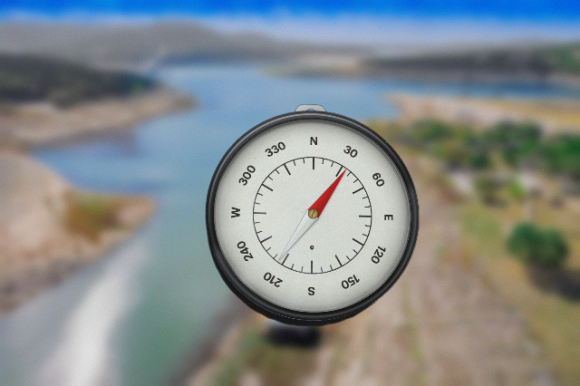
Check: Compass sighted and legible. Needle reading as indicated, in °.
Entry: 35 °
